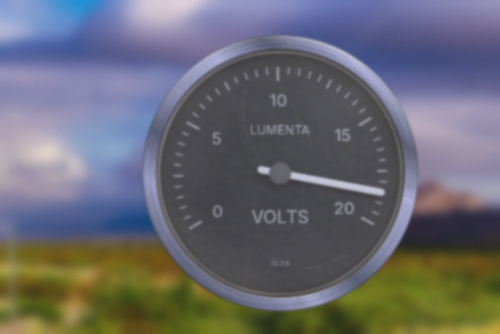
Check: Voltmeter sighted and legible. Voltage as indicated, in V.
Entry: 18.5 V
